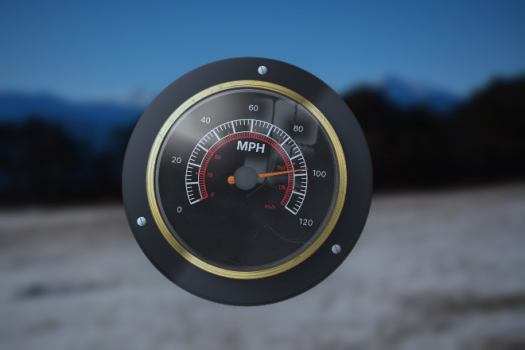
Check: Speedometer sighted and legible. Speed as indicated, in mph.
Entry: 98 mph
